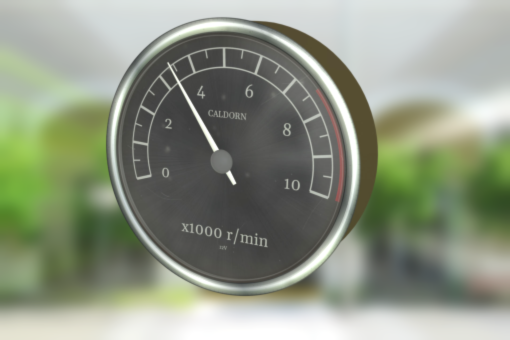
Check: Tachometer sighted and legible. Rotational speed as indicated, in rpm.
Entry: 3500 rpm
